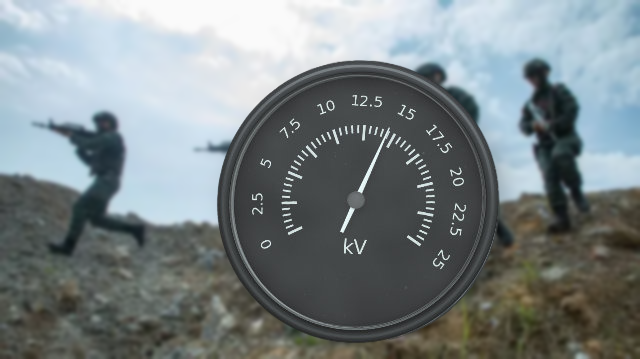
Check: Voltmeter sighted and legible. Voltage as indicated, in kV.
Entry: 14.5 kV
